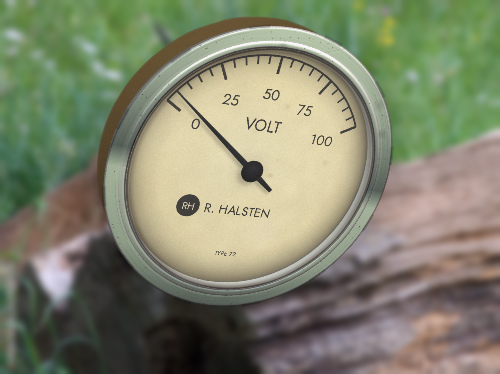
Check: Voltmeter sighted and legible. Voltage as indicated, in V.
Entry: 5 V
